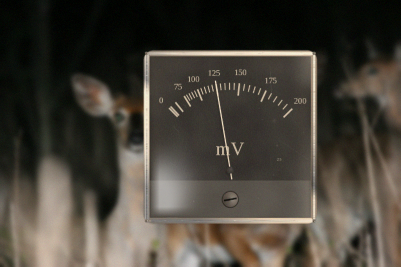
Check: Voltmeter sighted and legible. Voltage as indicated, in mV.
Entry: 125 mV
